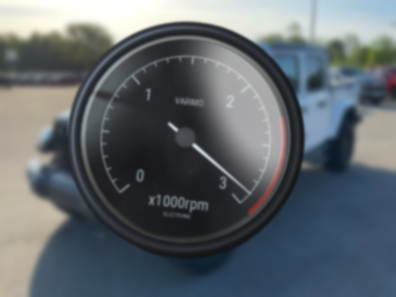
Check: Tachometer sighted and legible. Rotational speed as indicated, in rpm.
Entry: 2900 rpm
